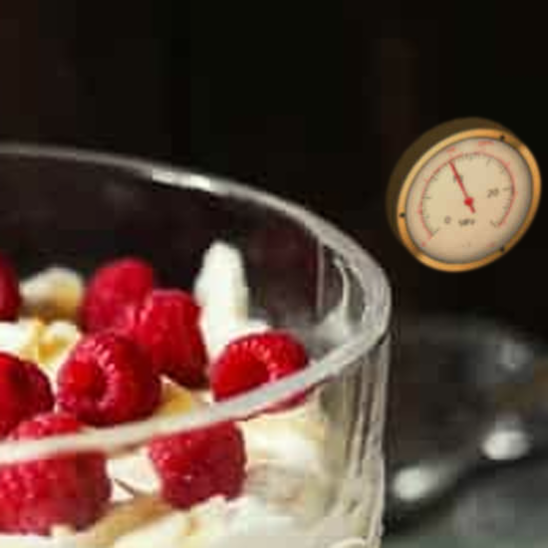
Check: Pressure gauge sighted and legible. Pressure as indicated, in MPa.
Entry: 10 MPa
